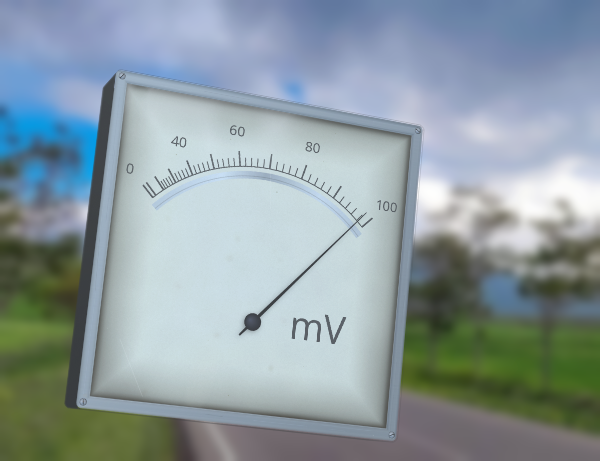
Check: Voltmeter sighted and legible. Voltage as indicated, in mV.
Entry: 98 mV
